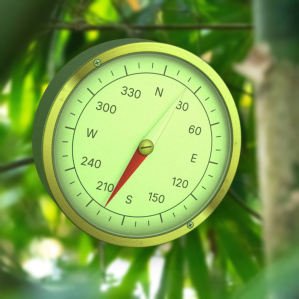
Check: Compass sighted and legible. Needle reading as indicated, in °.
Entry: 200 °
